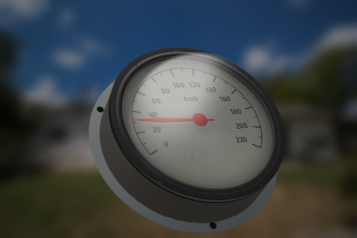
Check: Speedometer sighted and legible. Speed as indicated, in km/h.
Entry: 30 km/h
